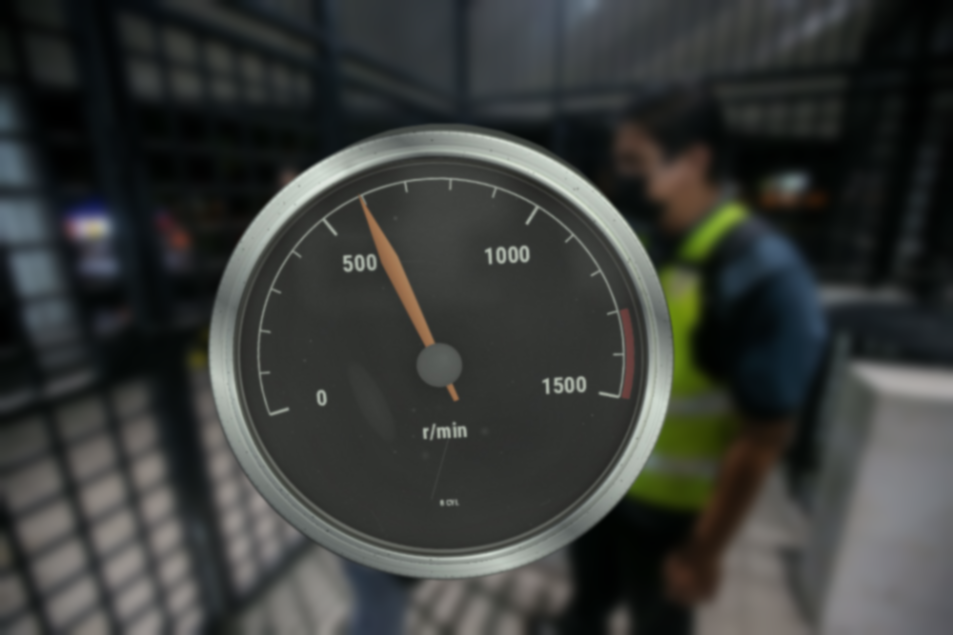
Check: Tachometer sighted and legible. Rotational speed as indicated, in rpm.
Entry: 600 rpm
